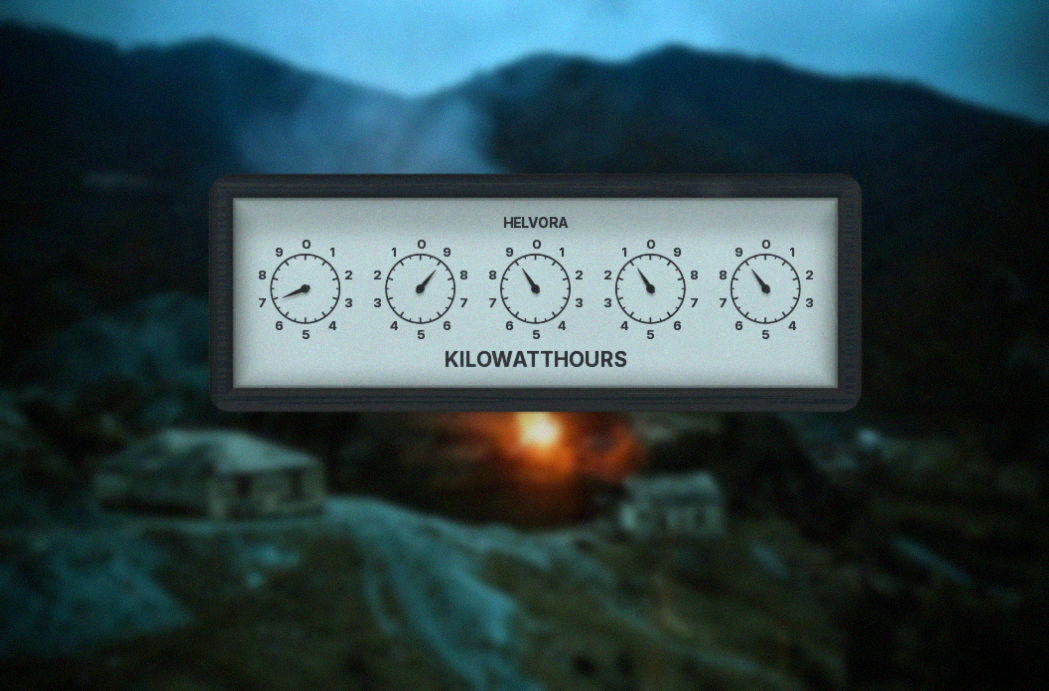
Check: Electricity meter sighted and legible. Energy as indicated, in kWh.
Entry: 68909 kWh
